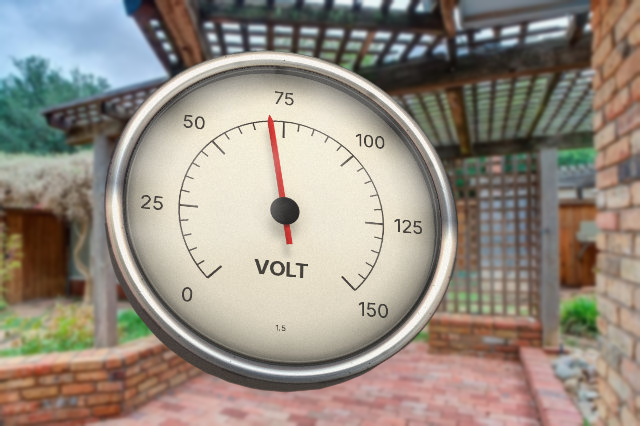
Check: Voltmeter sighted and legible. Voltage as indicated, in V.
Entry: 70 V
